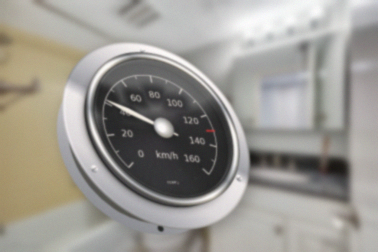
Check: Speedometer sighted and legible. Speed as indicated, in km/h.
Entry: 40 km/h
